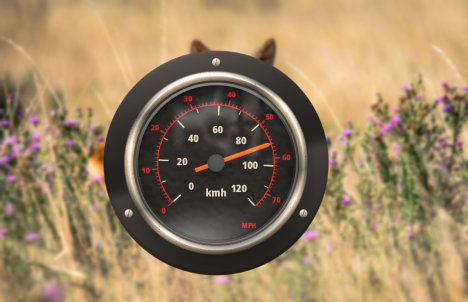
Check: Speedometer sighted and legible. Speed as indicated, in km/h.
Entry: 90 km/h
